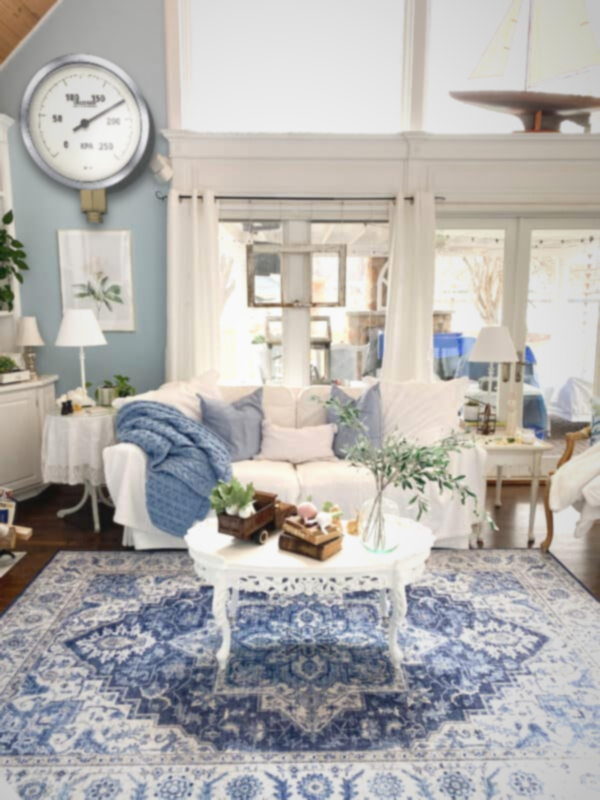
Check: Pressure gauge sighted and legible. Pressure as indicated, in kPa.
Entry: 180 kPa
